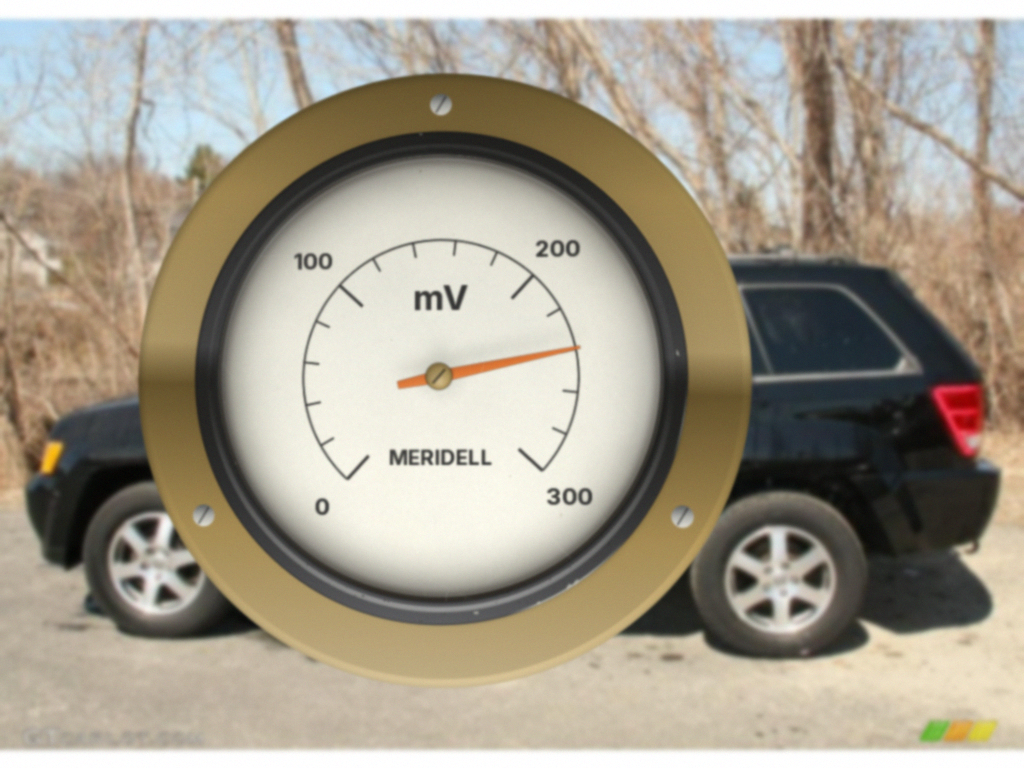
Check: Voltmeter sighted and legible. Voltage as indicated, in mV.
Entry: 240 mV
